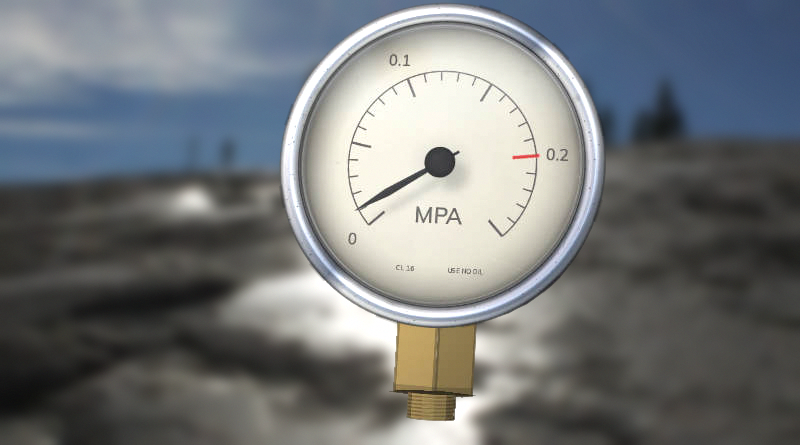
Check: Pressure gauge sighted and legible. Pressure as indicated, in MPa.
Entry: 0.01 MPa
